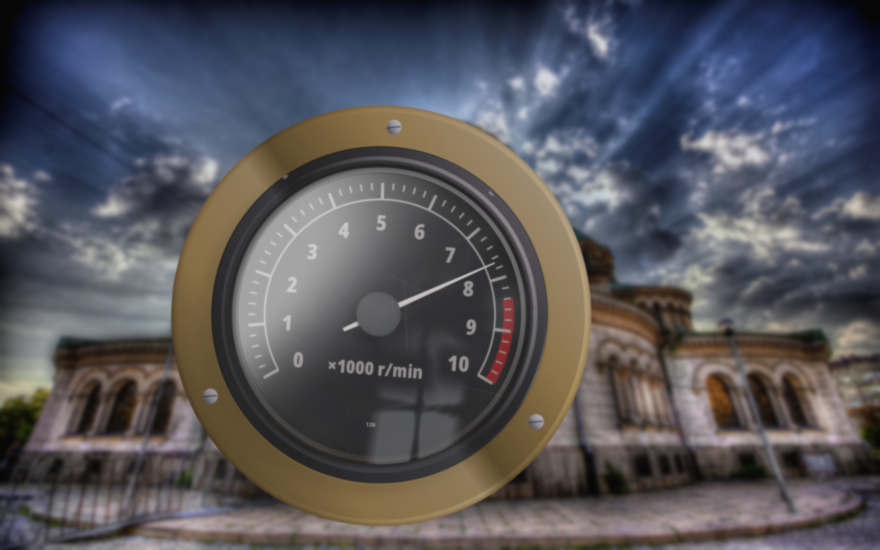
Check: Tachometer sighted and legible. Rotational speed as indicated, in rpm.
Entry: 7700 rpm
